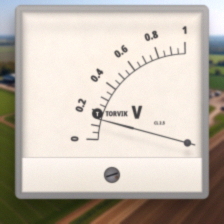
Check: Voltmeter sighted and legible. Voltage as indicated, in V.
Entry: 0.15 V
